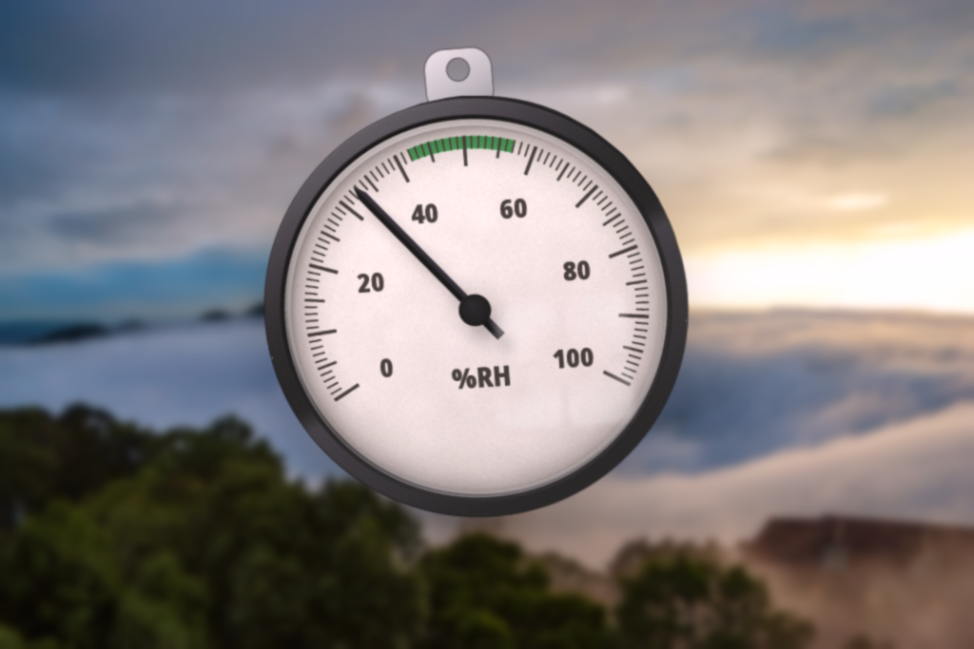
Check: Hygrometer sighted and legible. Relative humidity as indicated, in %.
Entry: 33 %
